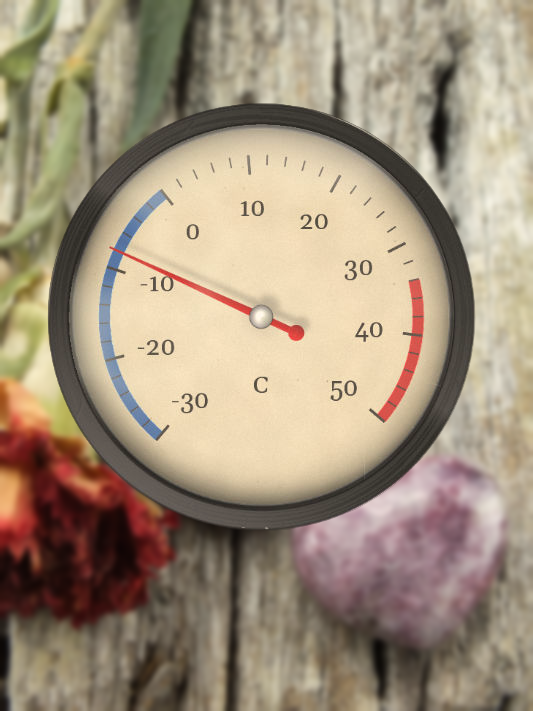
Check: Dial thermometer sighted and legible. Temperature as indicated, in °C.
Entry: -8 °C
